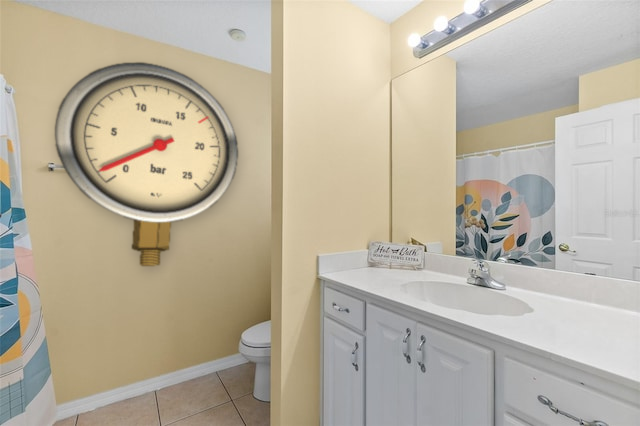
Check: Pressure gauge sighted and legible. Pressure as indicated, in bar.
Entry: 1 bar
